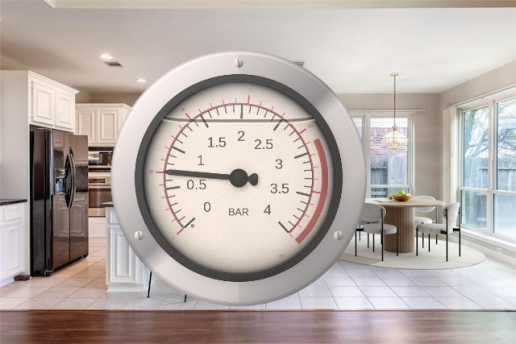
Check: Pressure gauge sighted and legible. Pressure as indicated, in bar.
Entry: 0.7 bar
